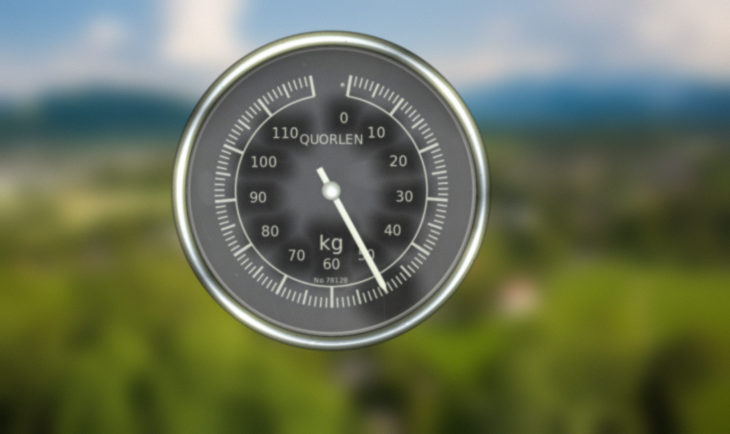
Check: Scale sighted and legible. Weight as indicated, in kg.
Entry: 50 kg
